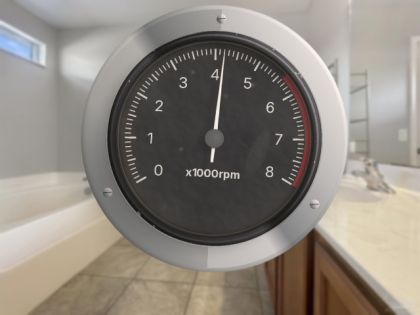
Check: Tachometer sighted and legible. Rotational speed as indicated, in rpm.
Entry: 4200 rpm
